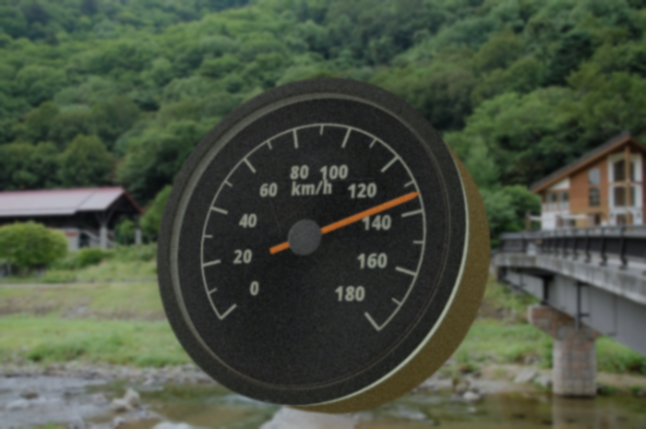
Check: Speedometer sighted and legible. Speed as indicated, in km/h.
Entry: 135 km/h
